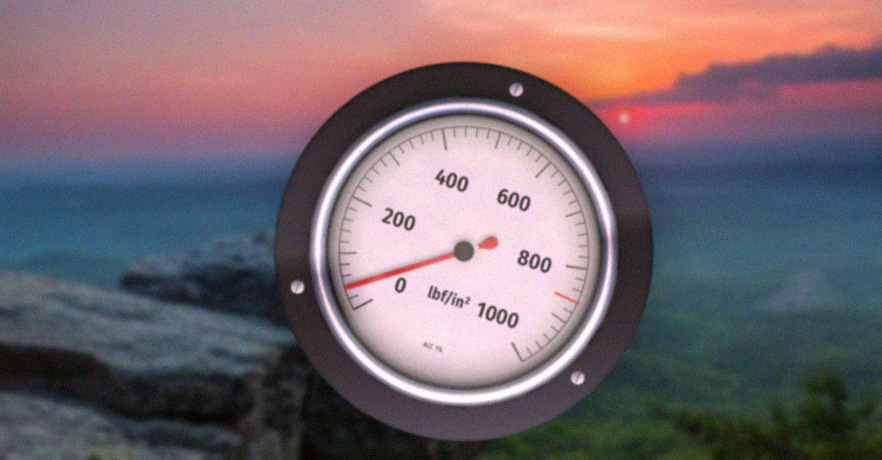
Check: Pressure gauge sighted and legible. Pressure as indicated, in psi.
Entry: 40 psi
